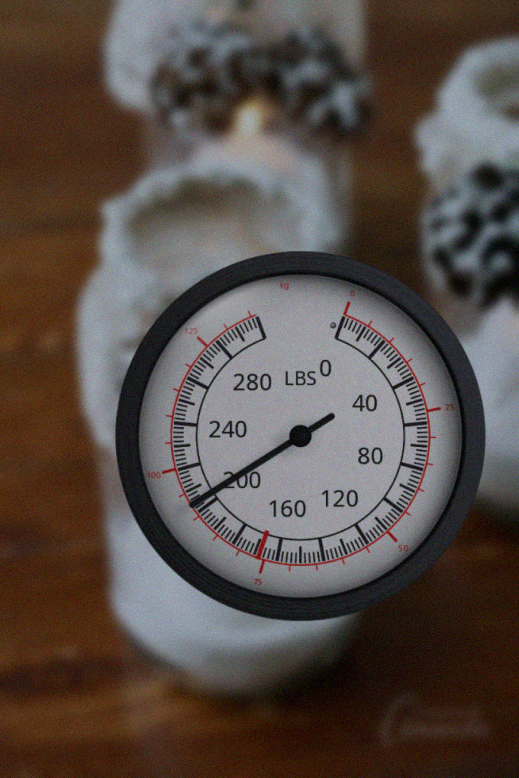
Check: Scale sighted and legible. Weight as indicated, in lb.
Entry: 204 lb
